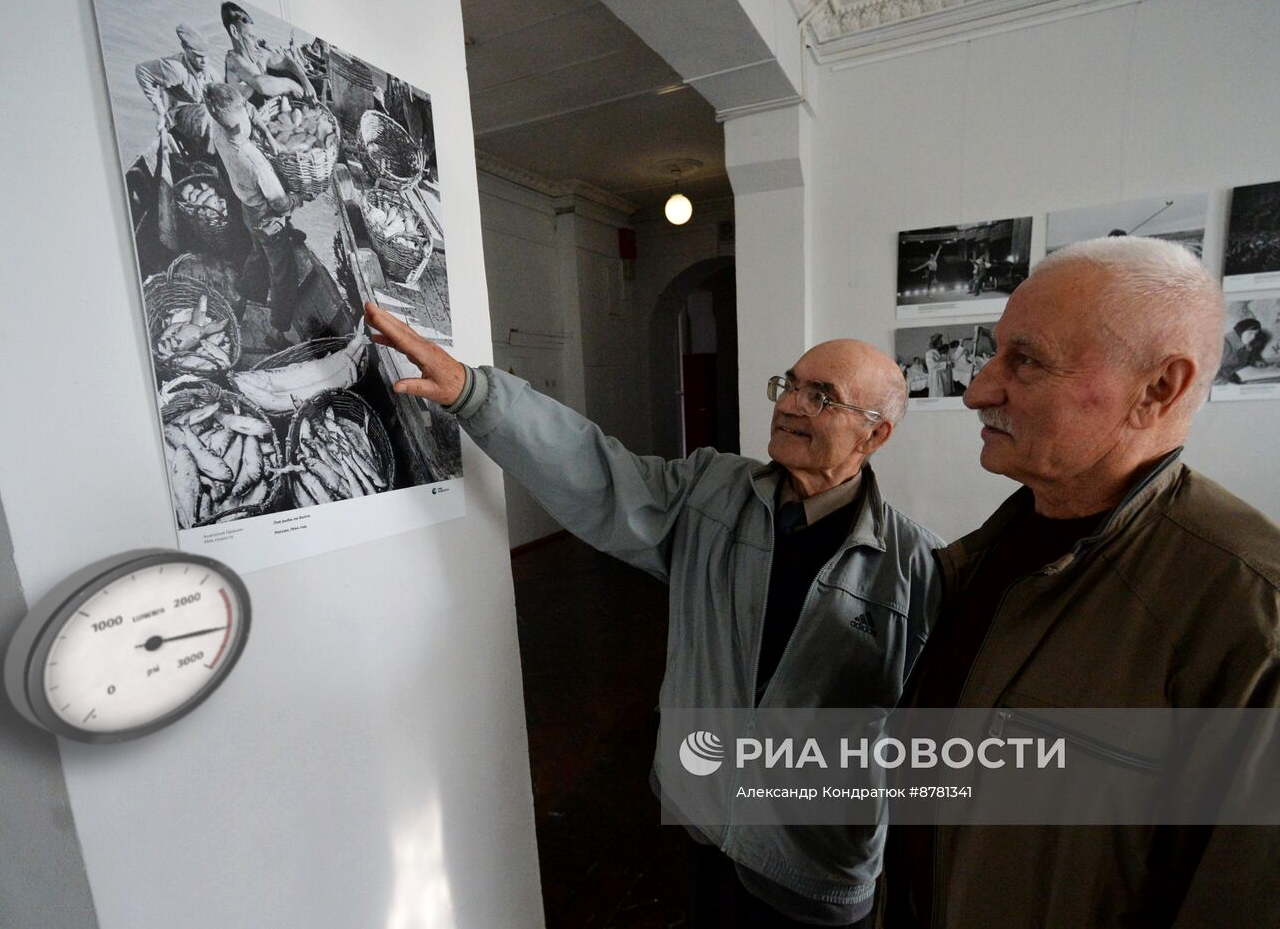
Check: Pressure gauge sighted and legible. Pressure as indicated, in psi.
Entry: 2600 psi
